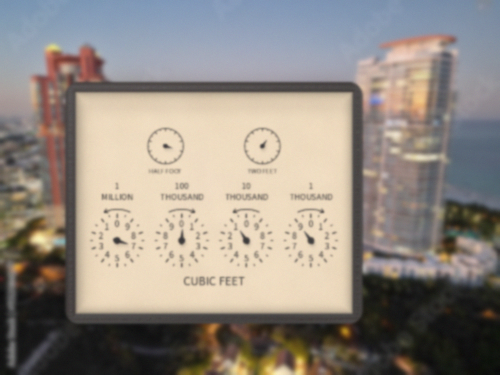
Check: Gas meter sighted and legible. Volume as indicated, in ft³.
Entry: 700900 ft³
